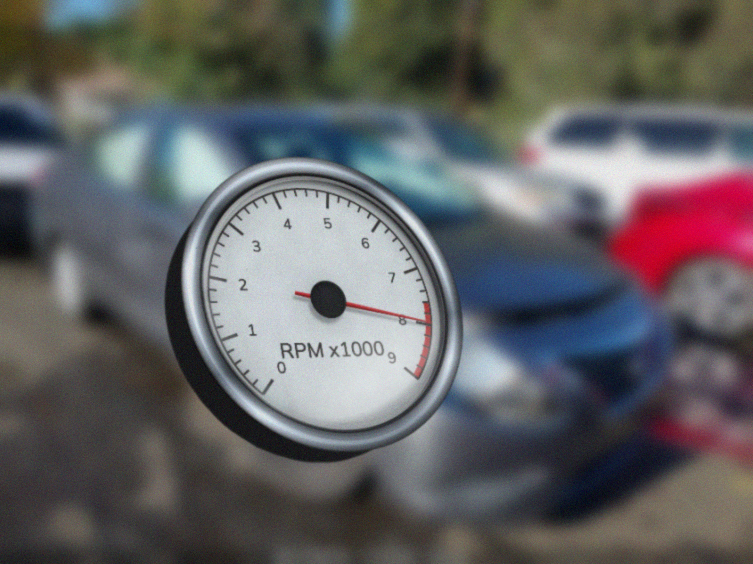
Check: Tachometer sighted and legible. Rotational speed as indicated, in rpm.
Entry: 8000 rpm
